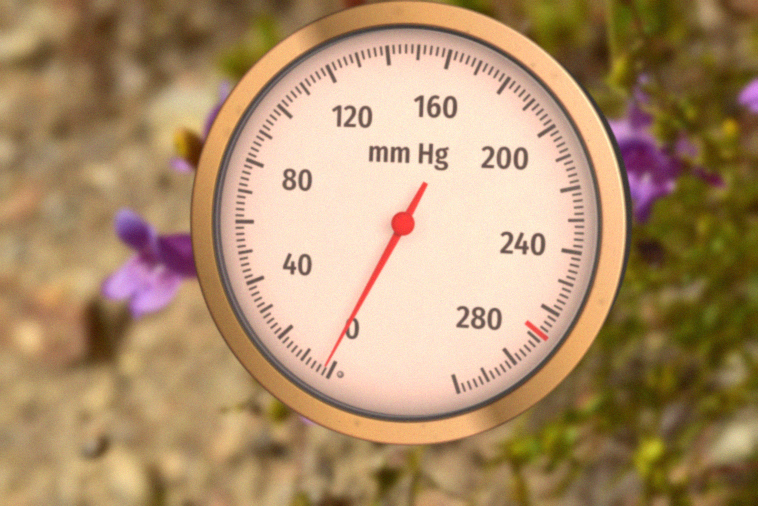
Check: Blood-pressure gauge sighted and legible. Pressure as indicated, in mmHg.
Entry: 2 mmHg
